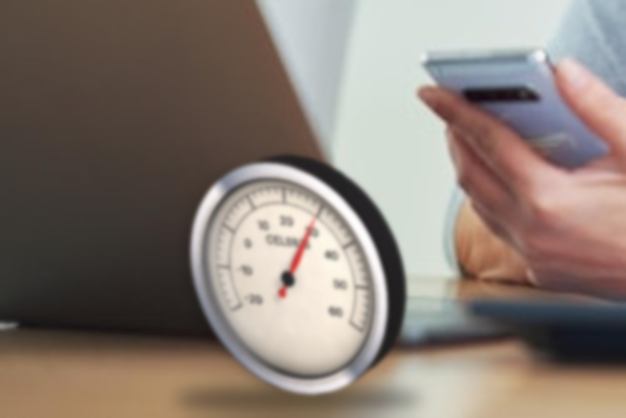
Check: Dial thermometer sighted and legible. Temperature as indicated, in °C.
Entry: 30 °C
